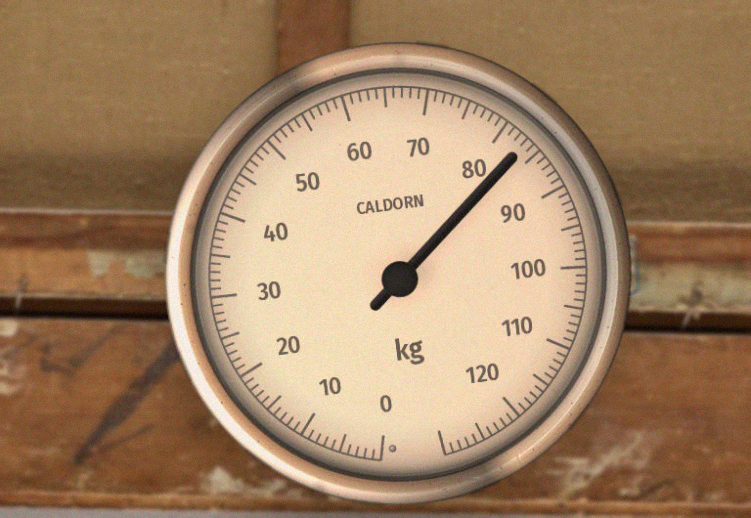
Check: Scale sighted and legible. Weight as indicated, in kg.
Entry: 83 kg
